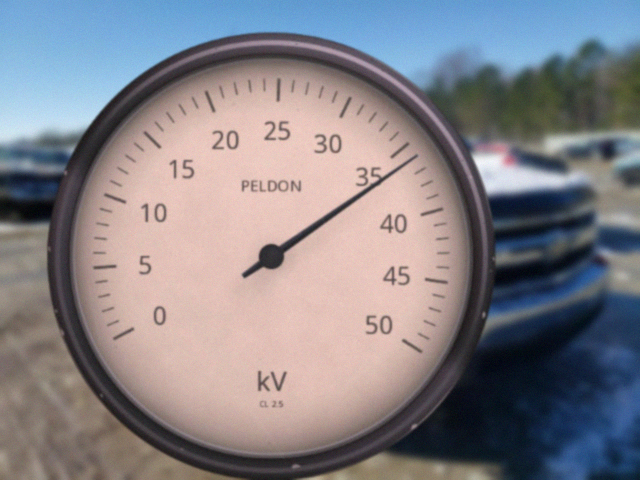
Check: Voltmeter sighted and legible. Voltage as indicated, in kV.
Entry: 36 kV
